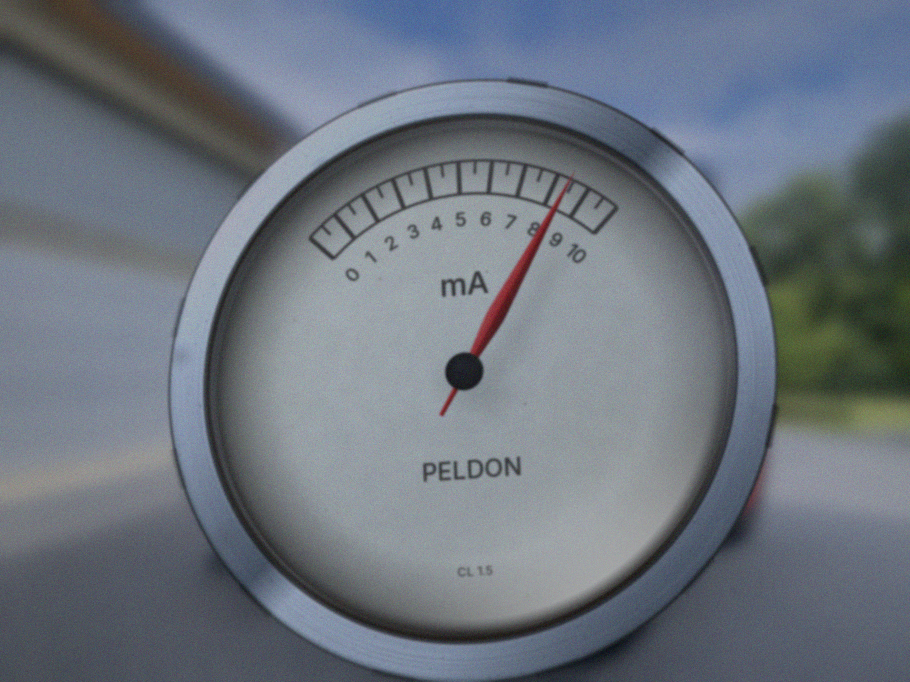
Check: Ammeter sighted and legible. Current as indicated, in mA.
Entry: 8.5 mA
